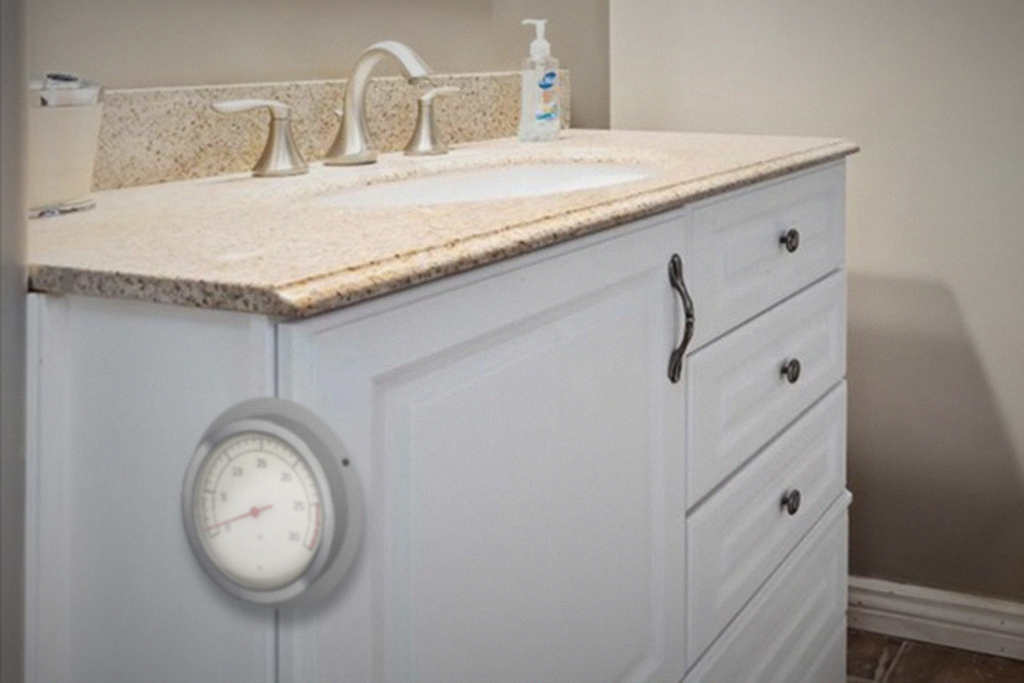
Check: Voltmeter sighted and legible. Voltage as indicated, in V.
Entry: 1 V
